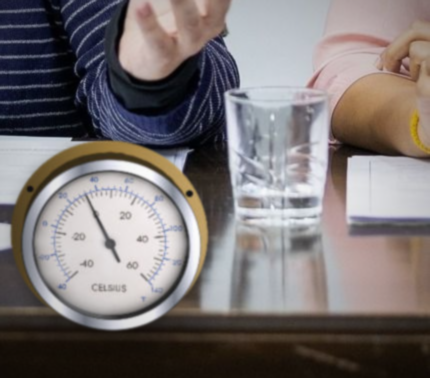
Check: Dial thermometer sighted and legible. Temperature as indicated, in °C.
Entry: 0 °C
